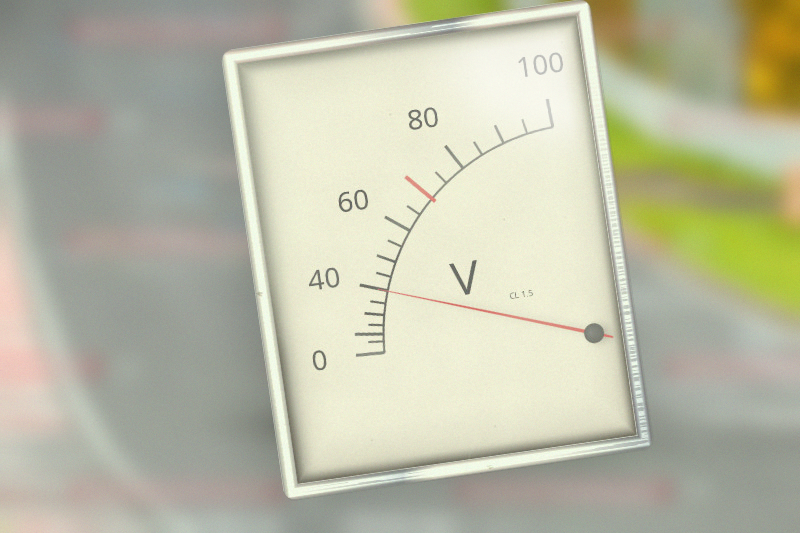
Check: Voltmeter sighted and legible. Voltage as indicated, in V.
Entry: 40 V
